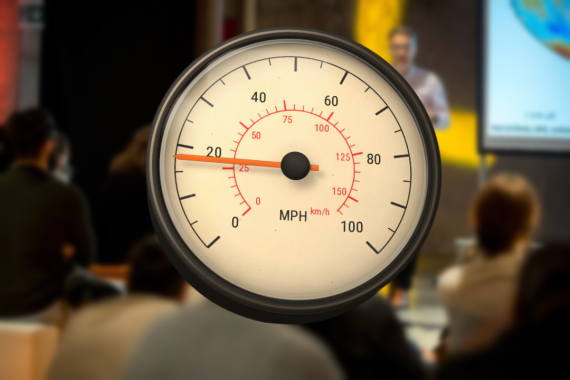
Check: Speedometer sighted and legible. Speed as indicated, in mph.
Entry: 17.5 mph
